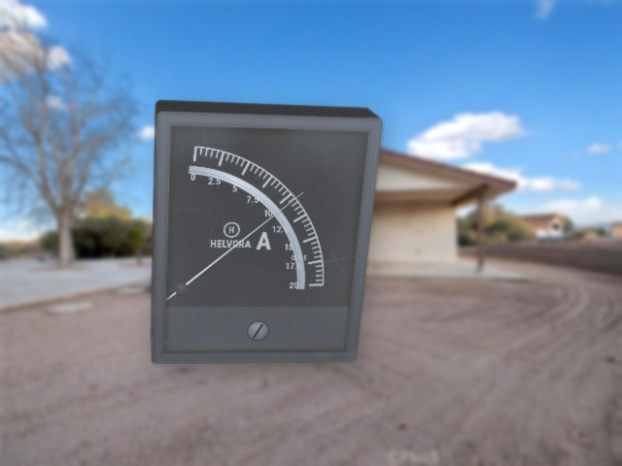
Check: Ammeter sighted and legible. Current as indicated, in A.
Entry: 10.5 A
